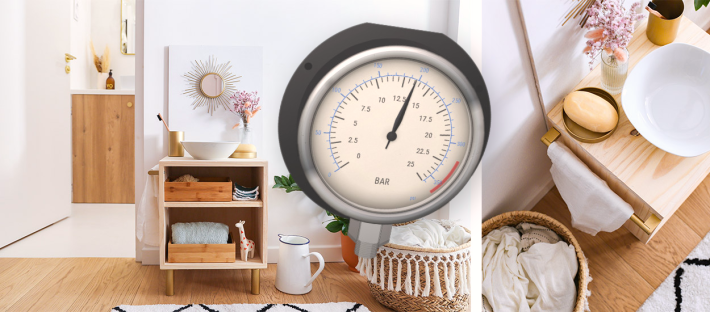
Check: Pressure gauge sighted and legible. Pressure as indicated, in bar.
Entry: 13.5 bar
